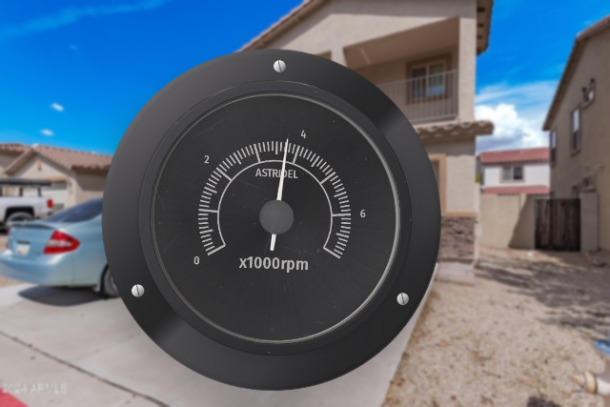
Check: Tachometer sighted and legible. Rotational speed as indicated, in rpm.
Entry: 3700 rpm
